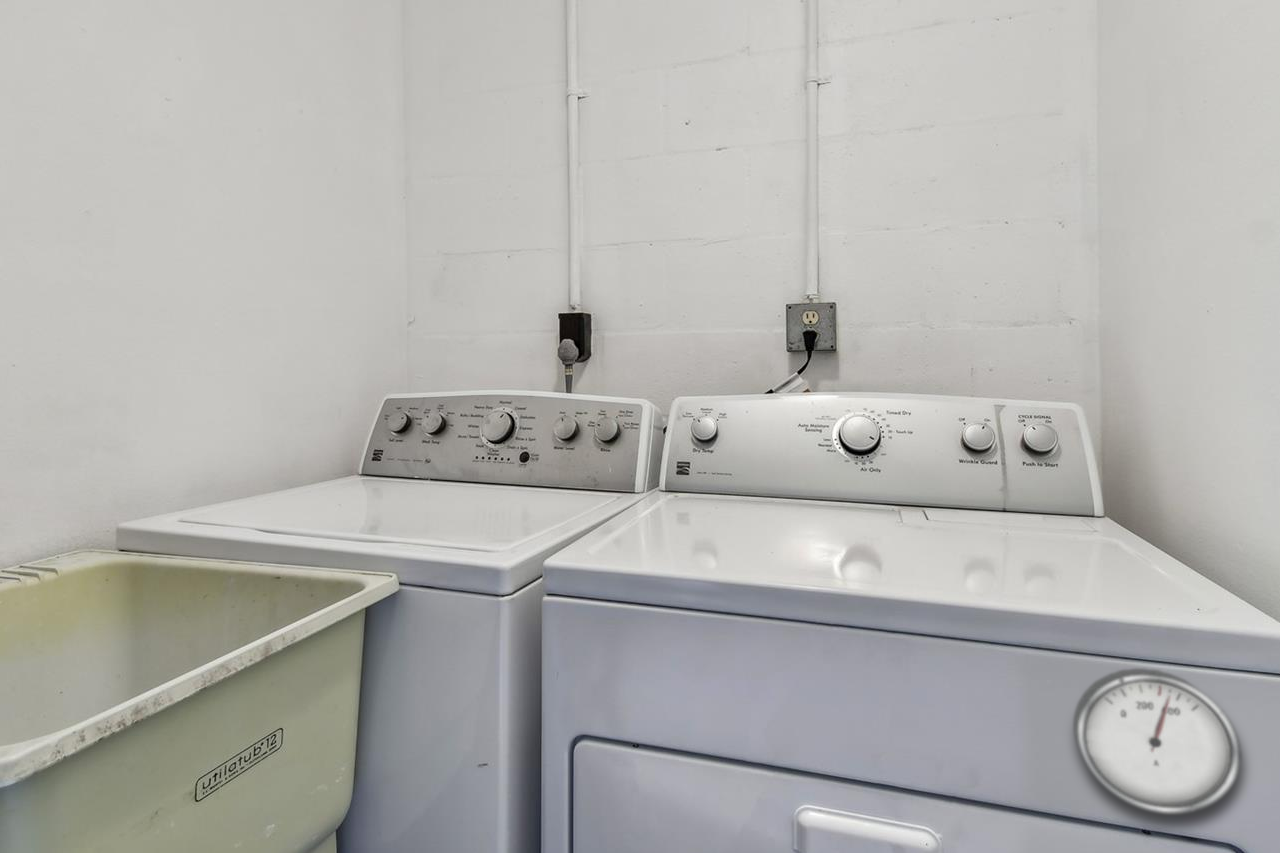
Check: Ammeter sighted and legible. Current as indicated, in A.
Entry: 350 A
